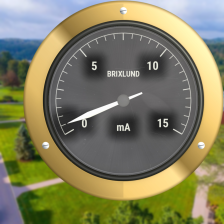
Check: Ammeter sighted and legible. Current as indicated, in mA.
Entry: 0.5 mA
